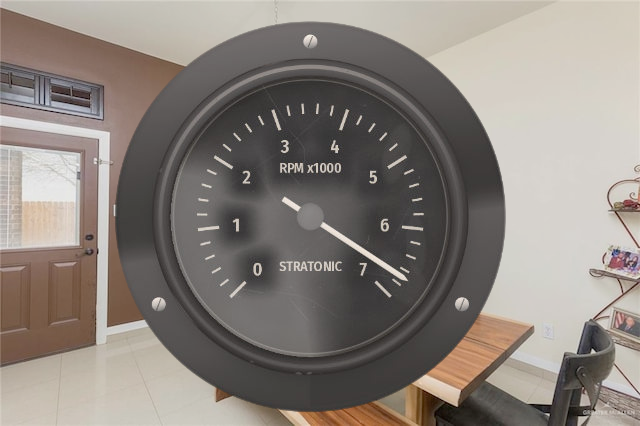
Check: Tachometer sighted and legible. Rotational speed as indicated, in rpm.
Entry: 6700 rpm
